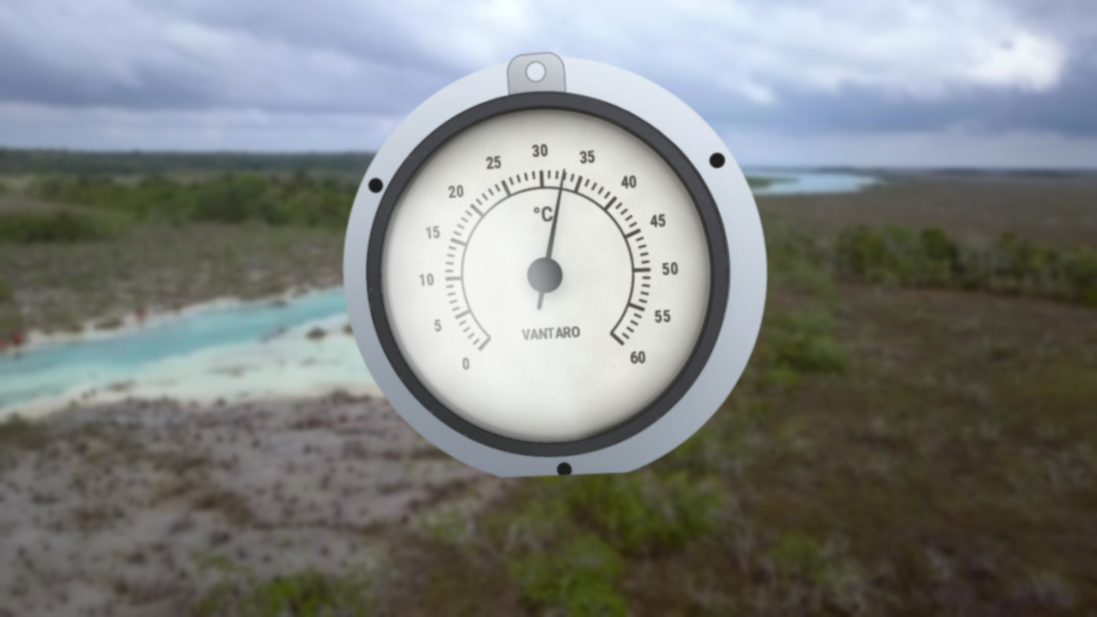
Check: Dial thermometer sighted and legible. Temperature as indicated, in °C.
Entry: 33 °C
